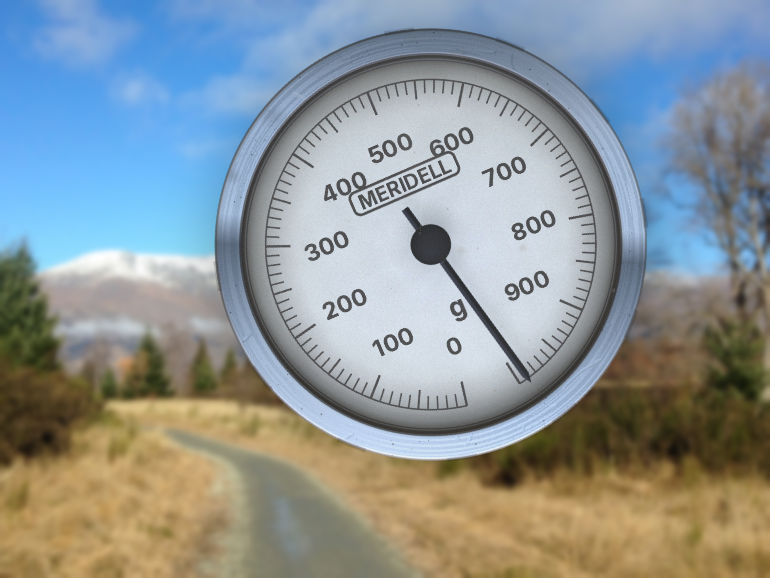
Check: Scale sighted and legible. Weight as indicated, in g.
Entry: 990 g
